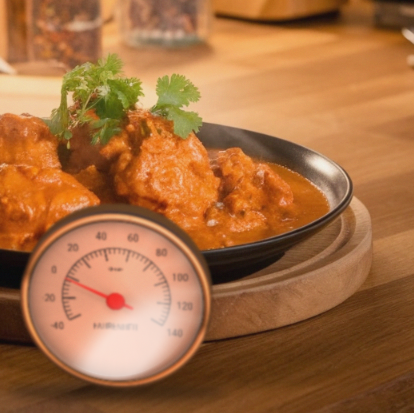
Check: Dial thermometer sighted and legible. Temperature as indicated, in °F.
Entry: 0 °F
